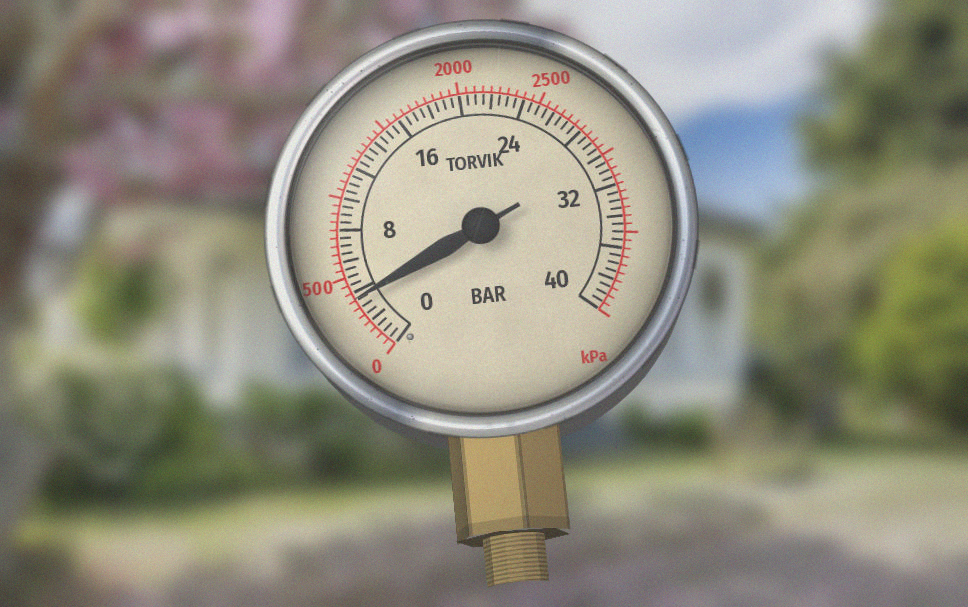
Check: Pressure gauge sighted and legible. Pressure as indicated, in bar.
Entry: 3.5 bar
